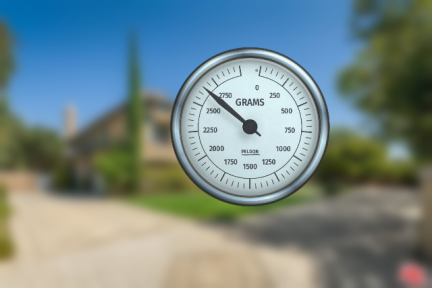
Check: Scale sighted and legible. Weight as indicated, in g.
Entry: 2650 g
